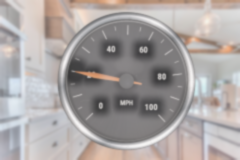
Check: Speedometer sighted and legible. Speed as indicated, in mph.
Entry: 20 mph
